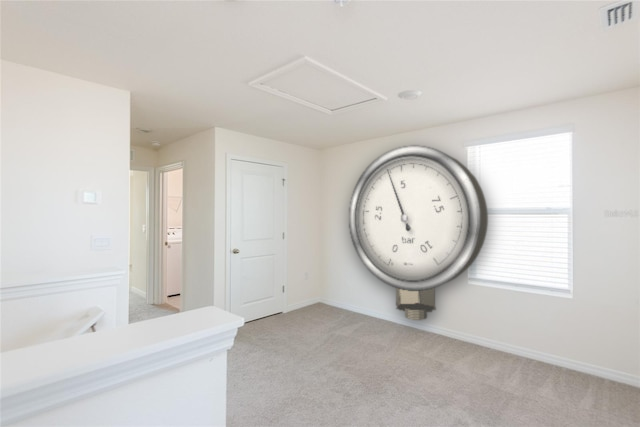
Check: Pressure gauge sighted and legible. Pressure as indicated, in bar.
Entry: 4.5 bar
